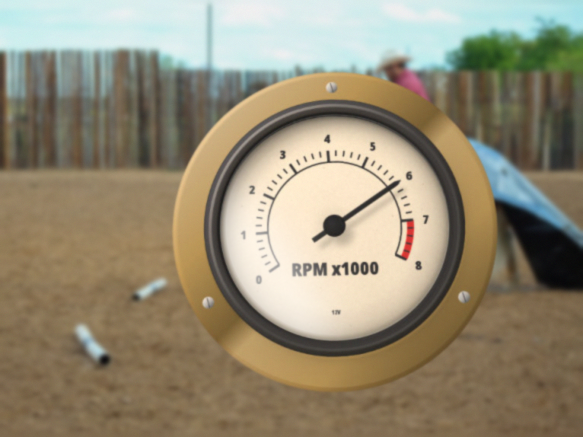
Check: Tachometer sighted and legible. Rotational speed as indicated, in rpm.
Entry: 6000 rpm
